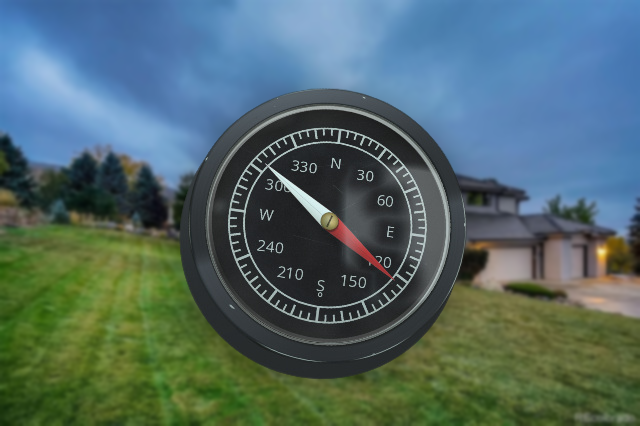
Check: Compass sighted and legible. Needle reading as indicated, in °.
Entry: 125 °
